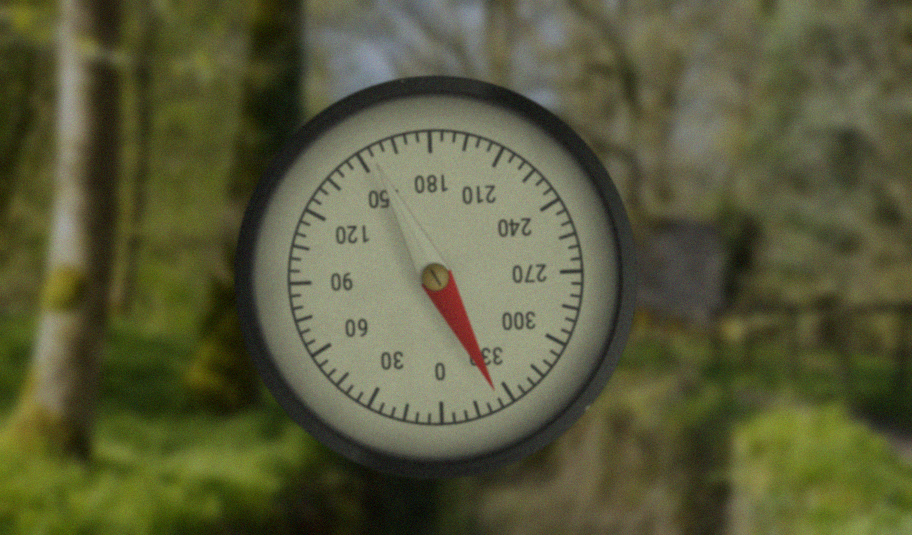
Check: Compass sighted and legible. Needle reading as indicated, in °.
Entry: 335 °
